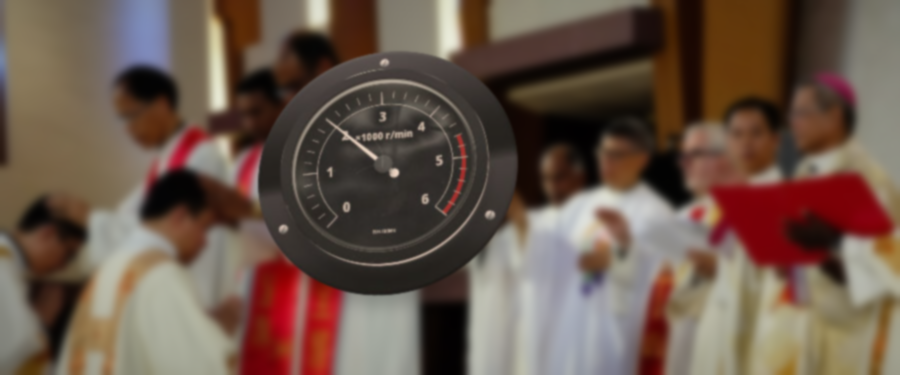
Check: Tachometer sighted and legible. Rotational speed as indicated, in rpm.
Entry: 2000 rpm
